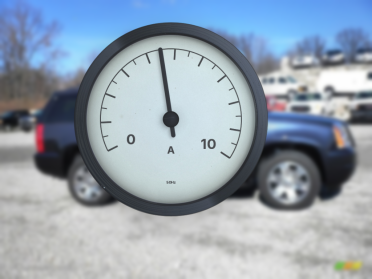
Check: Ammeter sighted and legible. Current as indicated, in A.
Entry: 4.5 A
